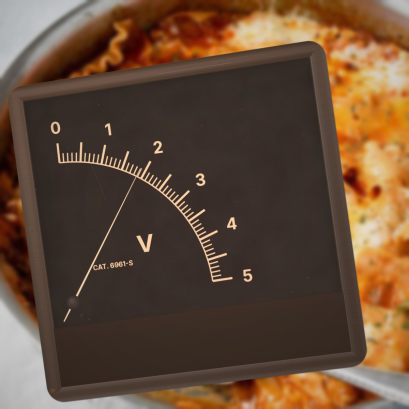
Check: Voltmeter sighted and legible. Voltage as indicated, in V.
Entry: 1.9 V
